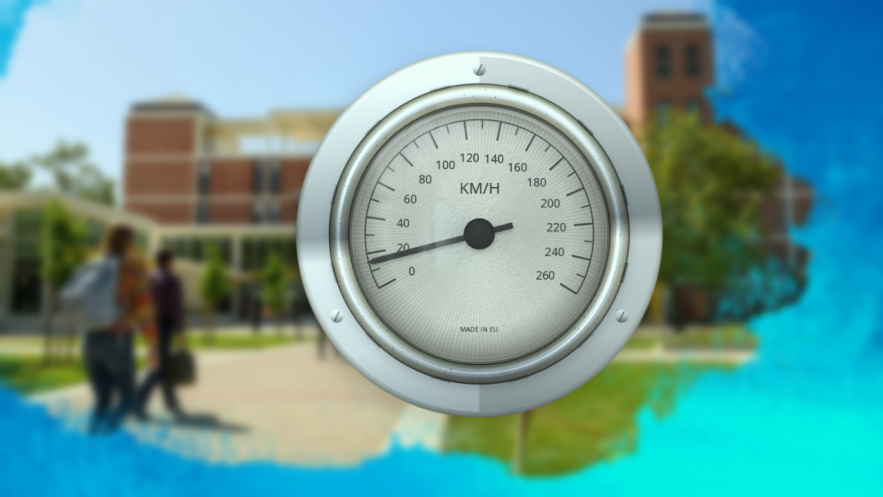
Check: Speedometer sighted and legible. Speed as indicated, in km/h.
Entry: 15 km/h
